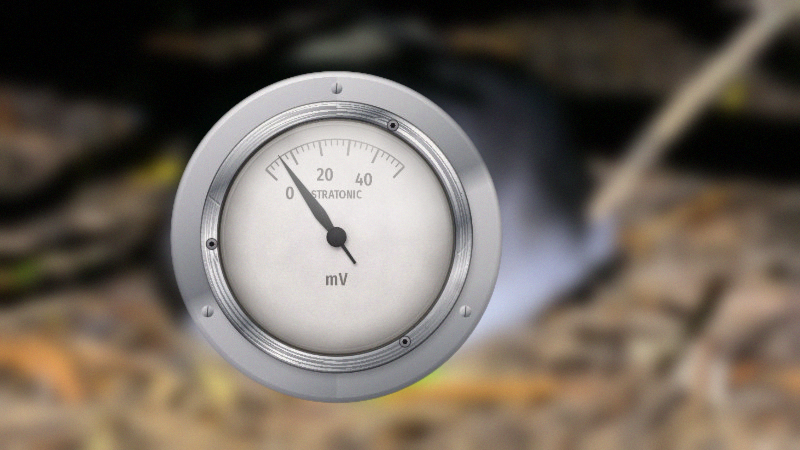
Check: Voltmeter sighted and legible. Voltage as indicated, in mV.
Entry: 6 mV
